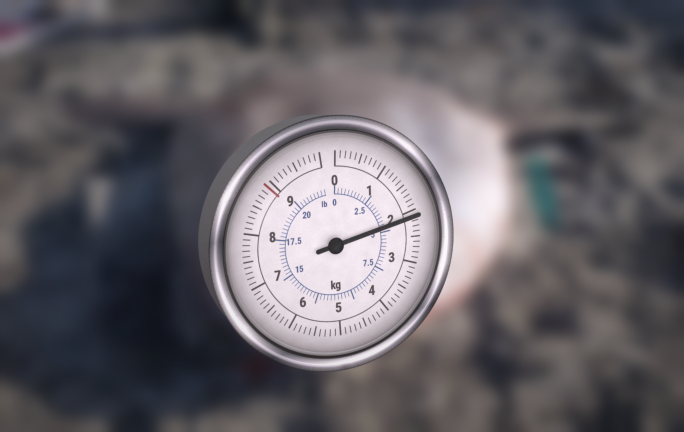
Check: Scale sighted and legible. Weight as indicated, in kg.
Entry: 2.1 kg
